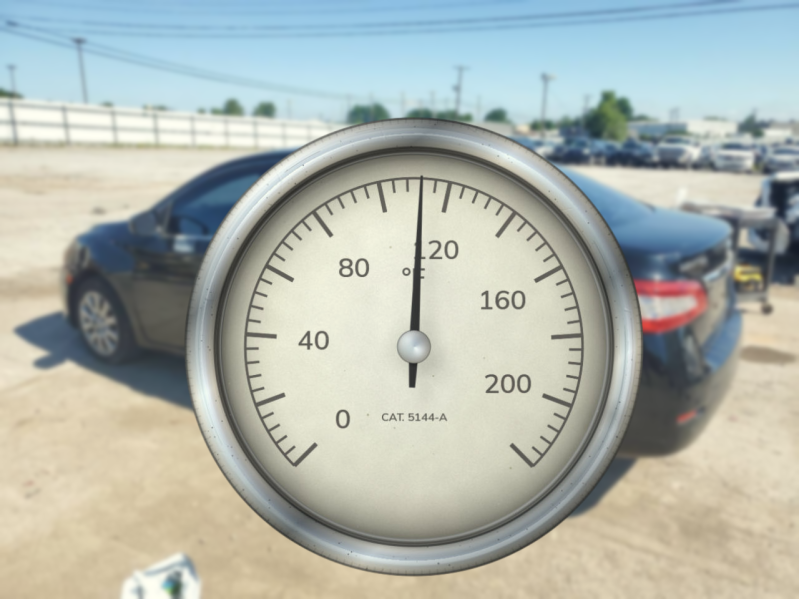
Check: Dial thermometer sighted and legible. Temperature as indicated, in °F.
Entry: 112 °F
